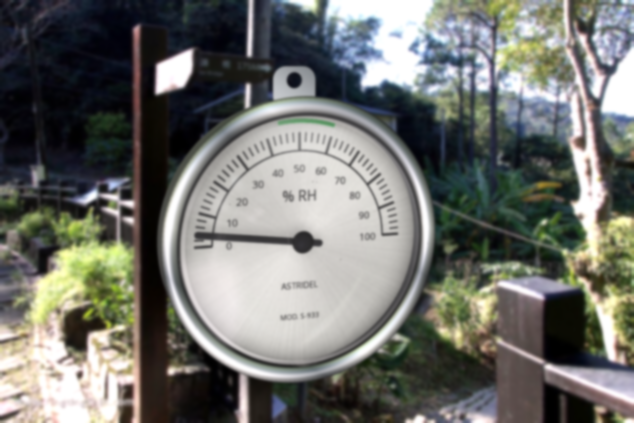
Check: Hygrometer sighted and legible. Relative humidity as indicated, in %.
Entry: 4 %
